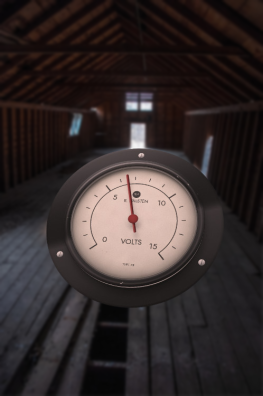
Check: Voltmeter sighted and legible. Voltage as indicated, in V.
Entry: 6.5 V
